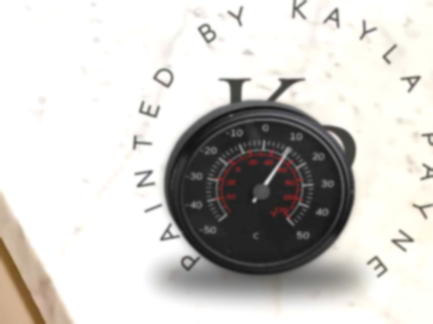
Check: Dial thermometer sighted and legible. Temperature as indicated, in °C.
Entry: 10 °C
